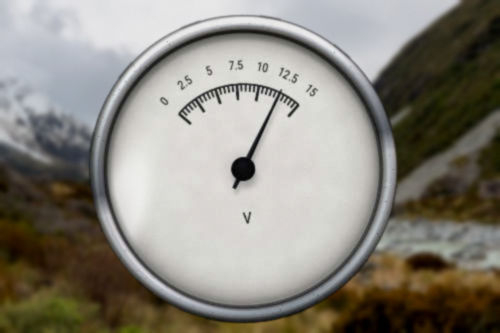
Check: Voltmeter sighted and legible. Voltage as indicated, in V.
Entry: 12.5 V
